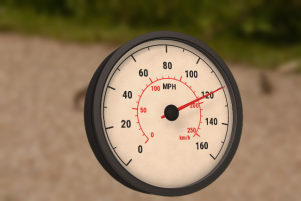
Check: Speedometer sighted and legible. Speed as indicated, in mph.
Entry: 120 mph
